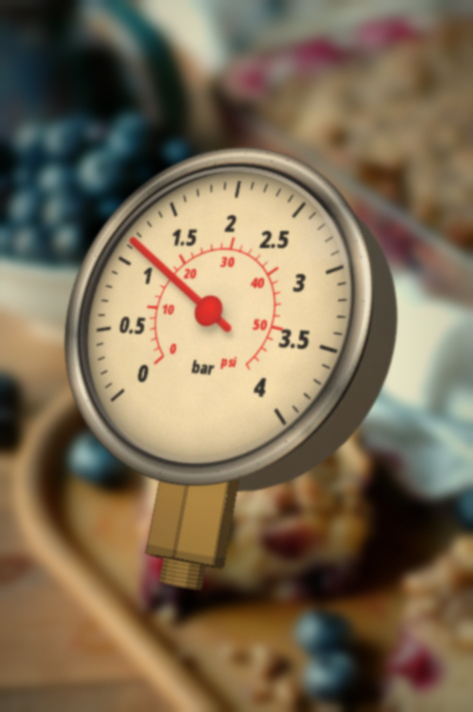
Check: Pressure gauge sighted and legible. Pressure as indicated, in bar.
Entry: 1.15 bar
